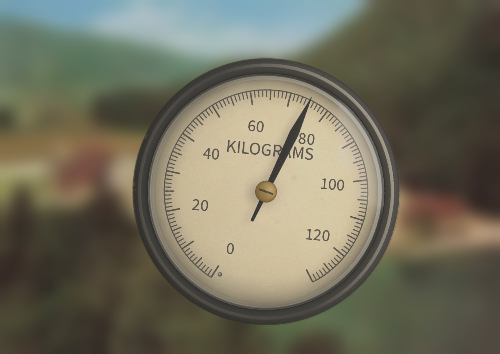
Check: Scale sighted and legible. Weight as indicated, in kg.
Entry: 75 kg
